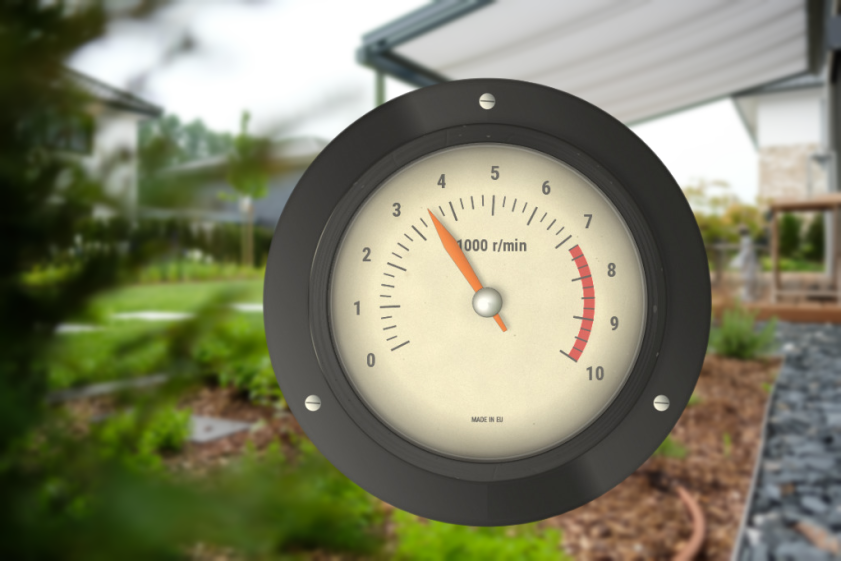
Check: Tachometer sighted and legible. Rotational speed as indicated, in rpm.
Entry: 3500 rpm
